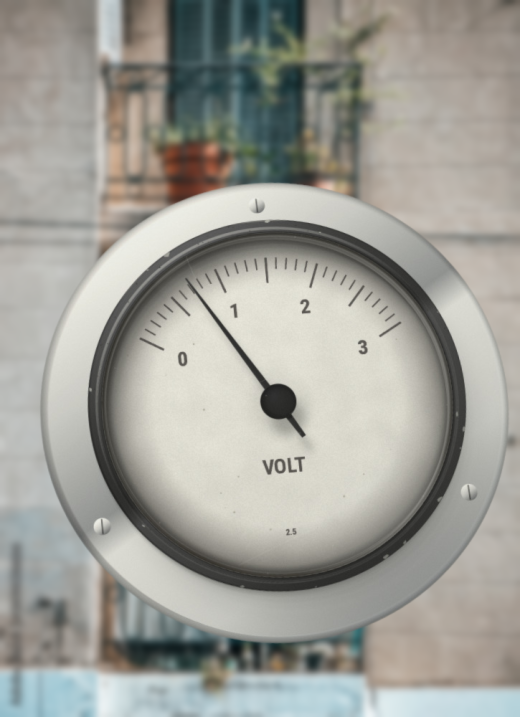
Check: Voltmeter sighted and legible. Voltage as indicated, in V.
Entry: 0.7 V
